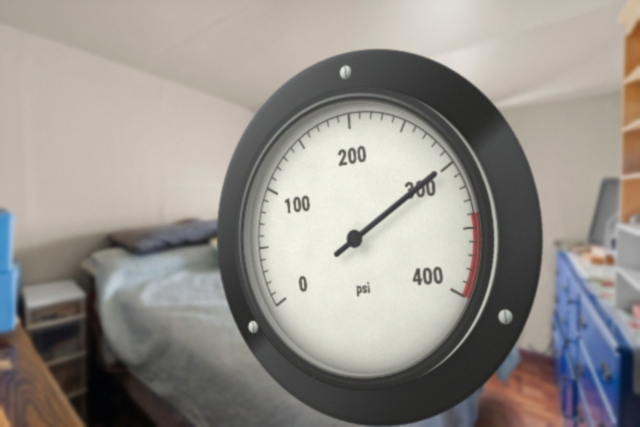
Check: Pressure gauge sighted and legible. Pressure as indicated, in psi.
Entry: 300 psi
